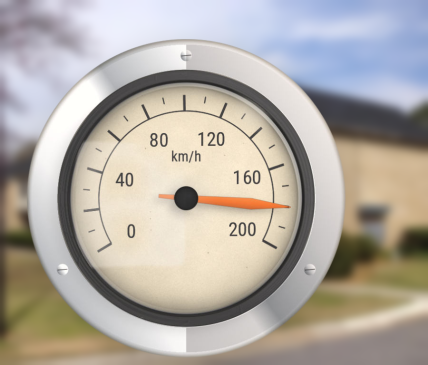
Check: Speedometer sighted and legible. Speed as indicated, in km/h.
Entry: 180 km/h
